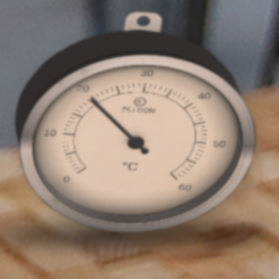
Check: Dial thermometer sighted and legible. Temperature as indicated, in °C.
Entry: 20 °C
